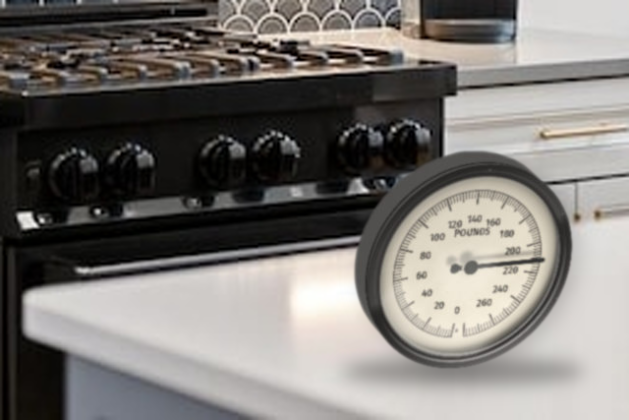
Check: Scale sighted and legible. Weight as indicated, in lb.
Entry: 210 lb
